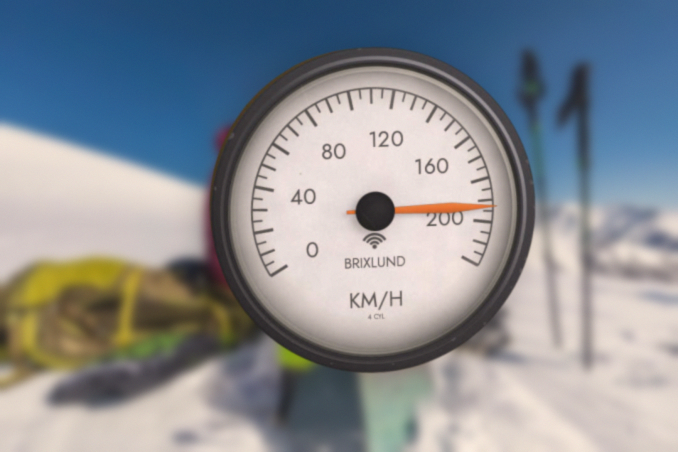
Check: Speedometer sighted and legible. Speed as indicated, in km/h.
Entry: 192.5 km/h
